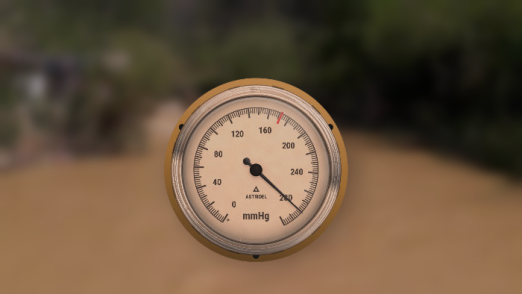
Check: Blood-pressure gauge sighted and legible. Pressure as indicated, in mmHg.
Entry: 280 mmHg
